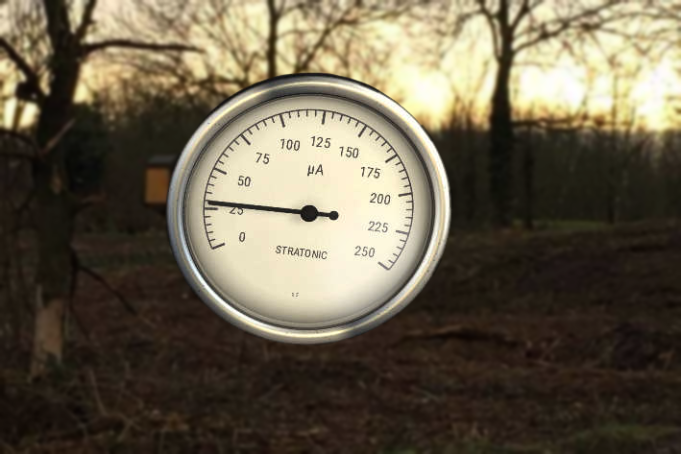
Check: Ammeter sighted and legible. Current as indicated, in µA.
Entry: 30 µA
